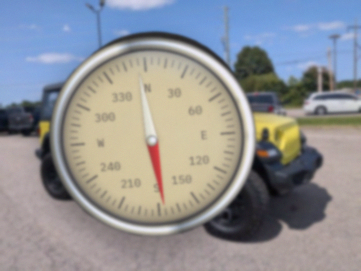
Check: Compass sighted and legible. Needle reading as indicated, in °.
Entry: 175 °
